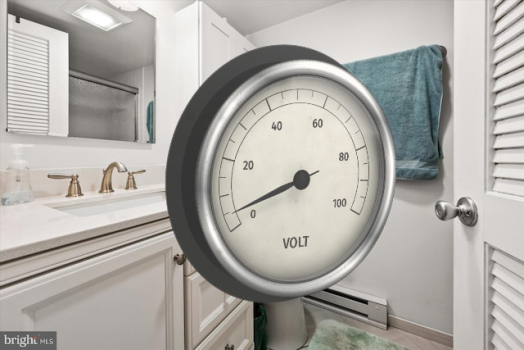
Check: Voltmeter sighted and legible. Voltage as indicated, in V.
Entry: 5 V
